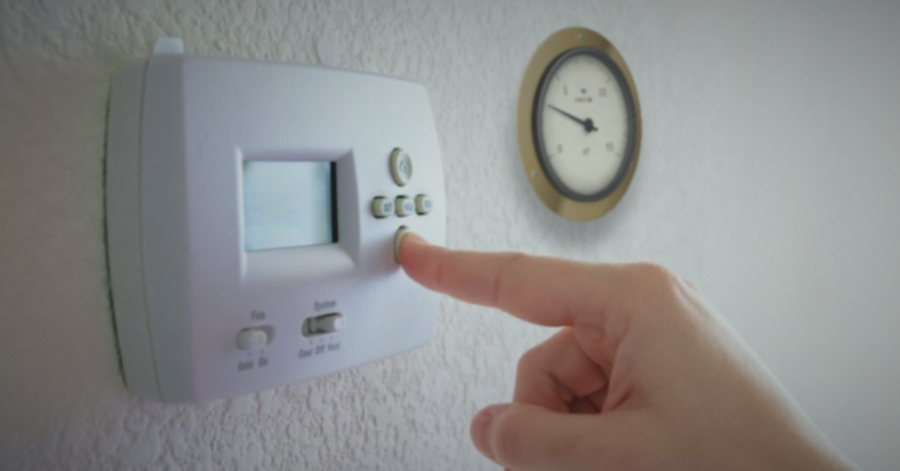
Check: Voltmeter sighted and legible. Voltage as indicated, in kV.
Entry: 3 kV
